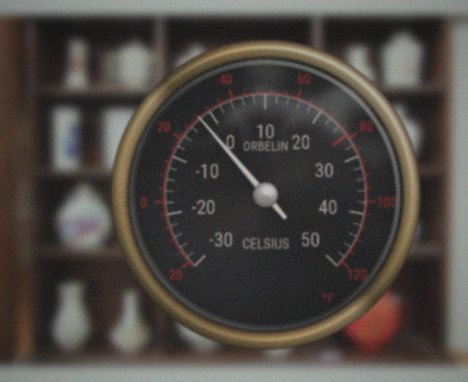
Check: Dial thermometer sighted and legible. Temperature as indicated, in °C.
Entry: -2 °C
